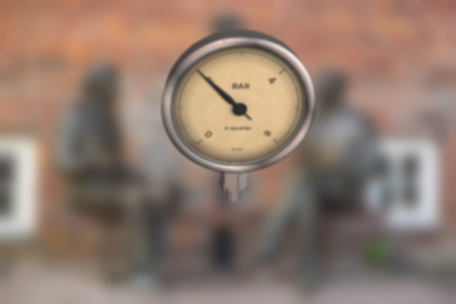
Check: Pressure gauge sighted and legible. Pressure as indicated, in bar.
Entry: 2 bar
